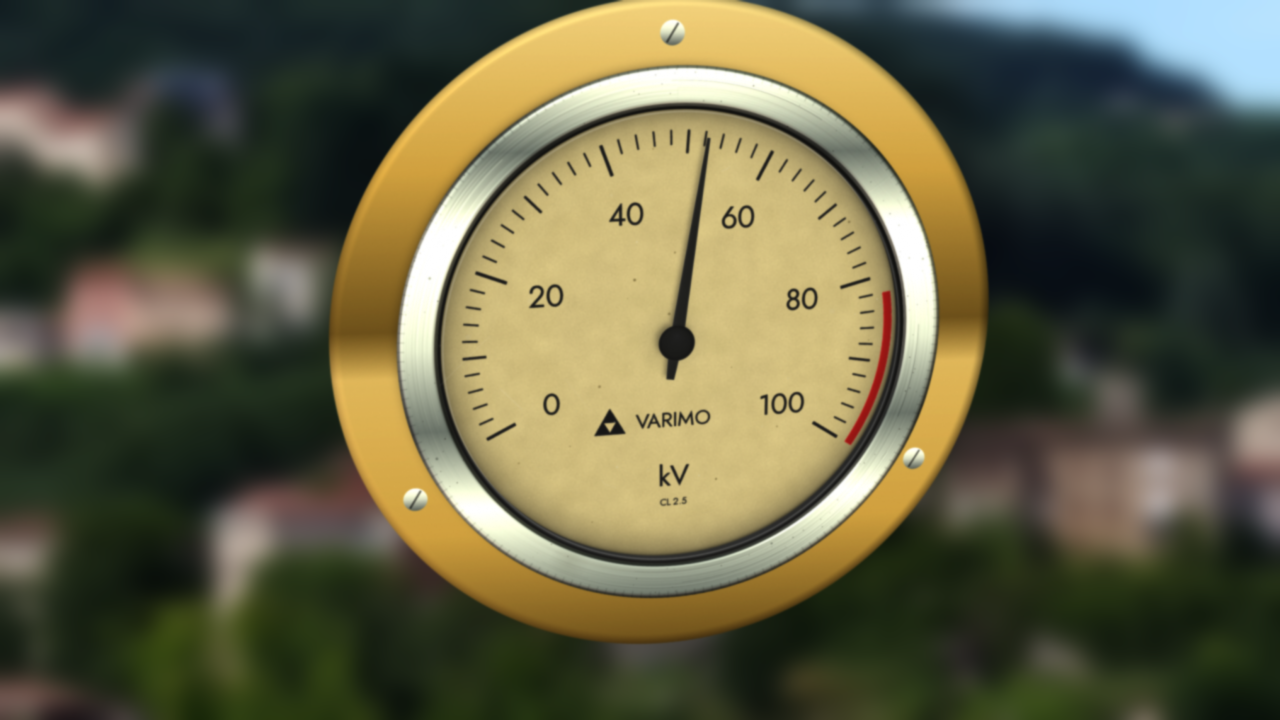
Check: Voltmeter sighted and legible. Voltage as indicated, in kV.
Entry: 52 kV
